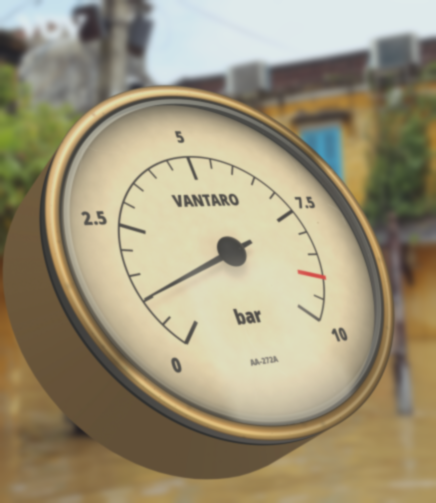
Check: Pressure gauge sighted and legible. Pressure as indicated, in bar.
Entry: 1 bar
